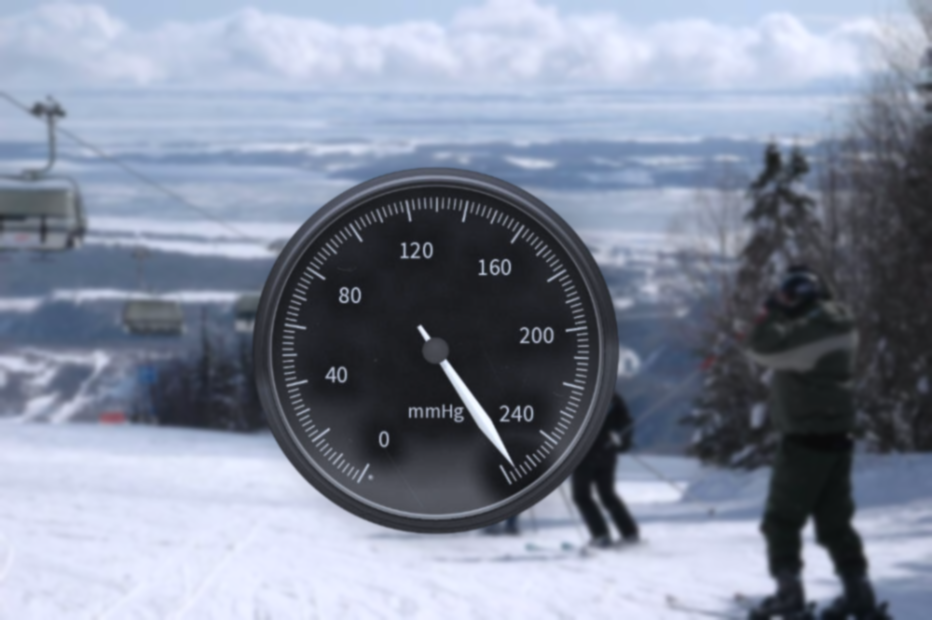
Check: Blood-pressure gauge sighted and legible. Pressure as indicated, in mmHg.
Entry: 256 mmHg
